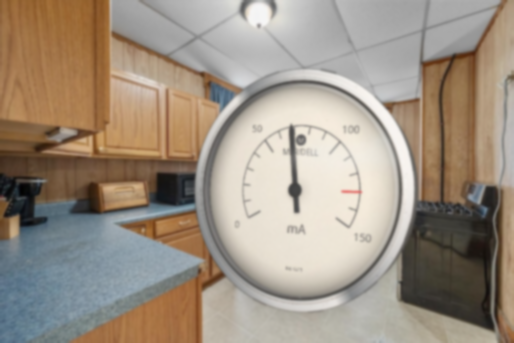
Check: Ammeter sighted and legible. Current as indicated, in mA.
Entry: 70 mA
